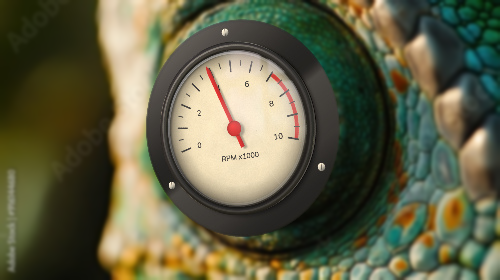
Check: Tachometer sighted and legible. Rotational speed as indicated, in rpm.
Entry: 4000 rpm
